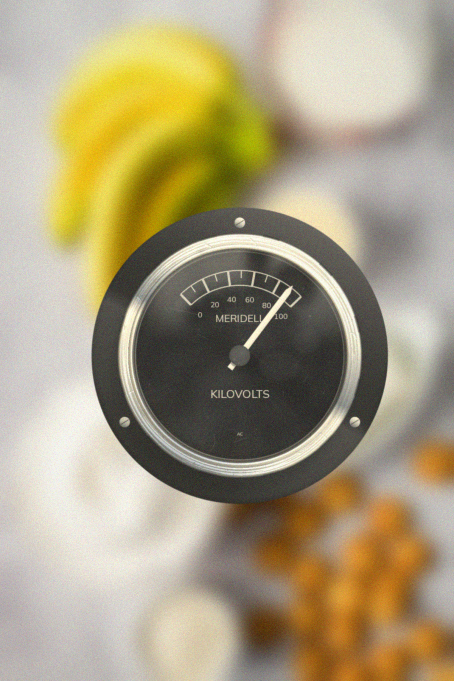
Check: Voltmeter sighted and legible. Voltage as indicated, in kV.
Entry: 90 kV
